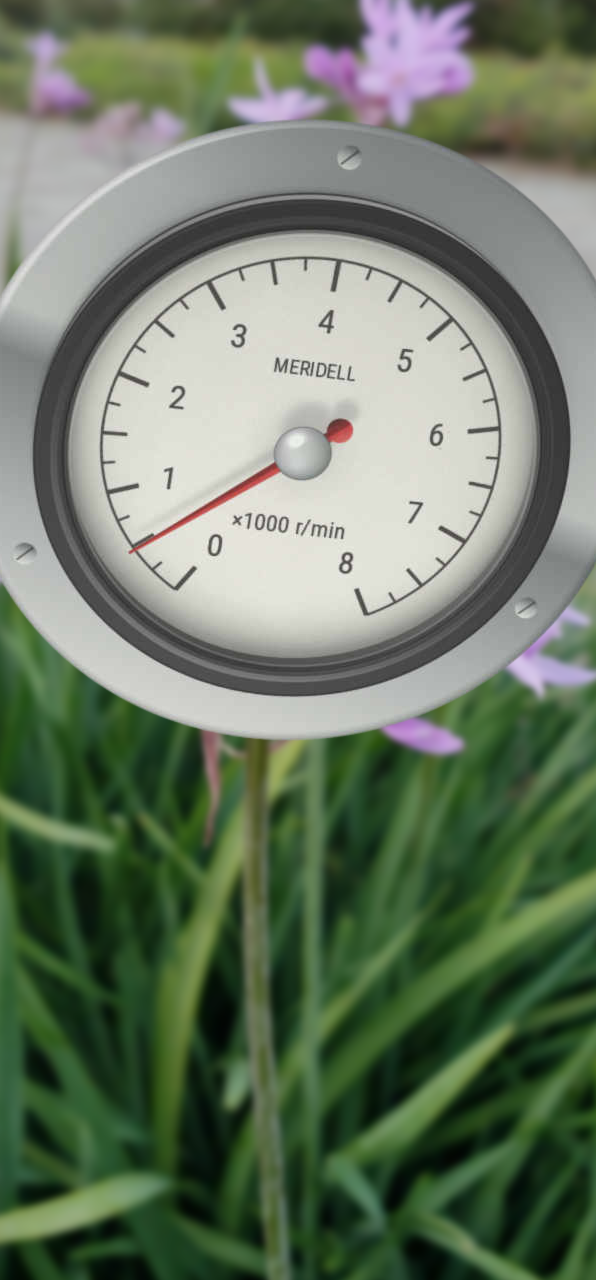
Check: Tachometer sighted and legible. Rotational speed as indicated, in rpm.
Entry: 500 rpm
